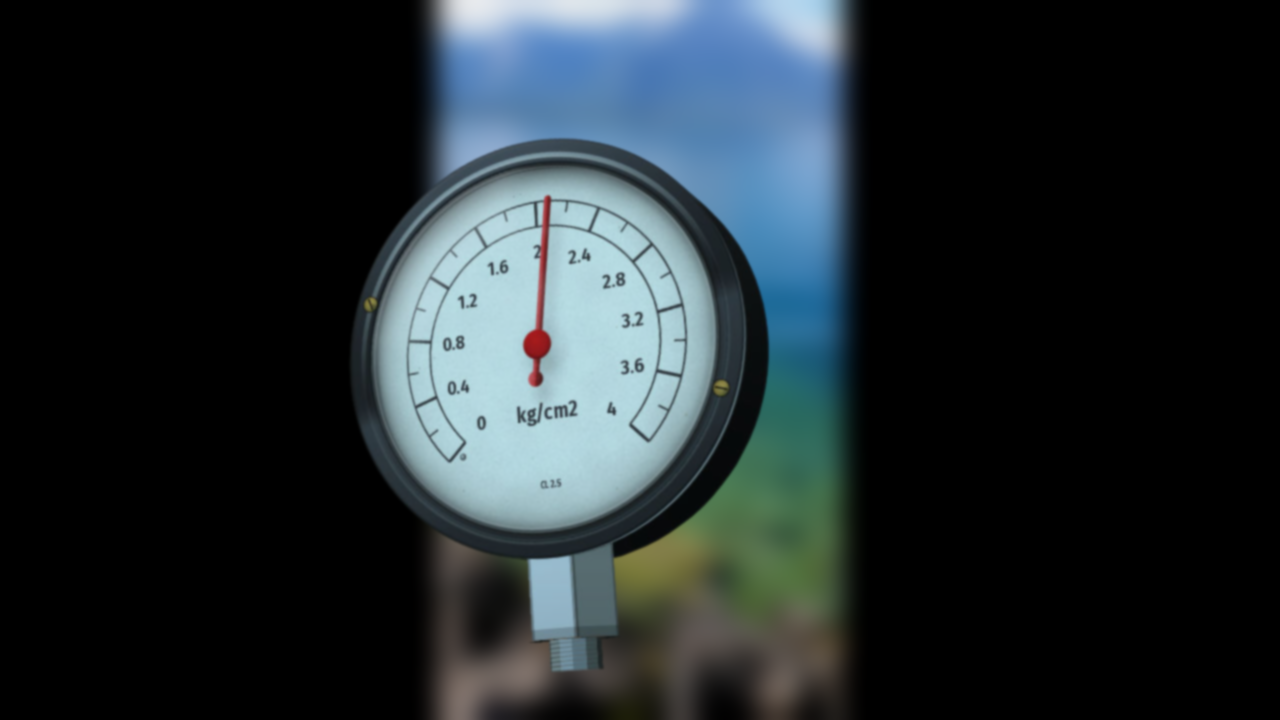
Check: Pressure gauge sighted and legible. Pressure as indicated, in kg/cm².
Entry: 2.1 kg/cm²
